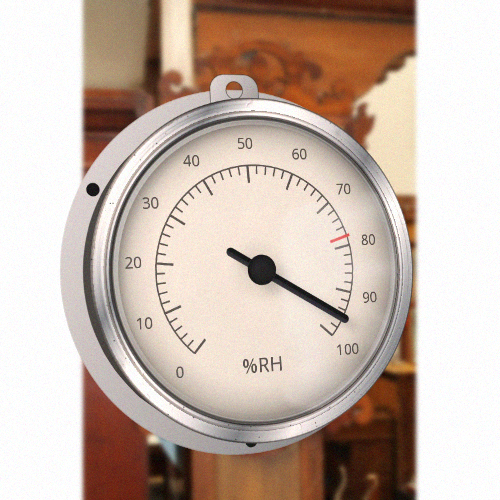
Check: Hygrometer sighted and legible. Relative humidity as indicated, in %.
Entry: 96 %
